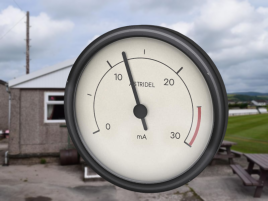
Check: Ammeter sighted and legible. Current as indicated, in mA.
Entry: 12.5 mA
